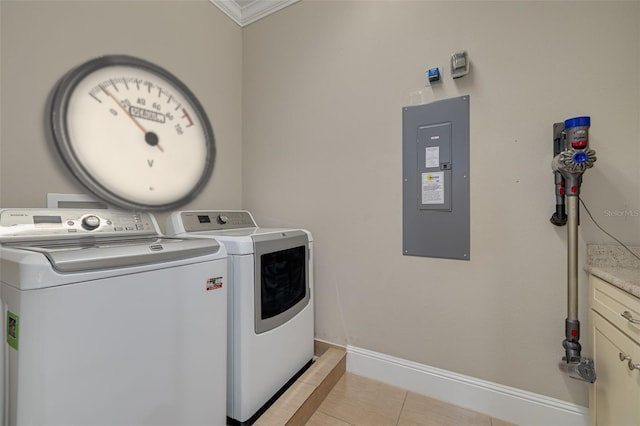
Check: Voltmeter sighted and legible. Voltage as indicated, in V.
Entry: 10 V
